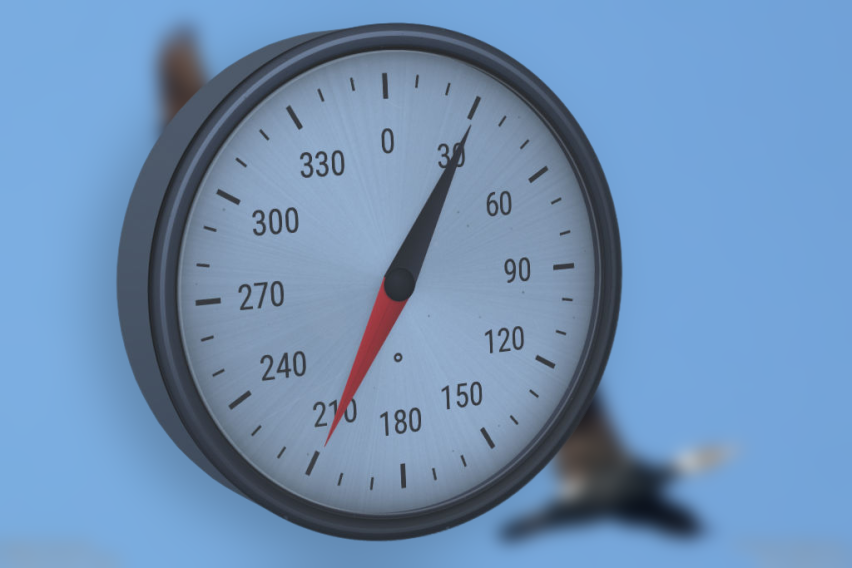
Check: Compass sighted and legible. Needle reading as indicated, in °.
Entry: 210 °
